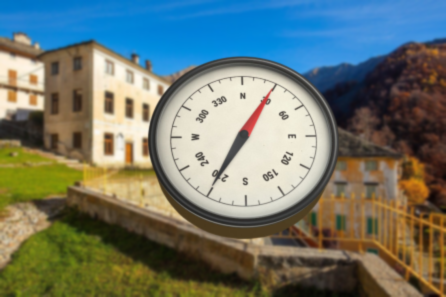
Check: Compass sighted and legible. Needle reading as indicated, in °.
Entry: 30 °
